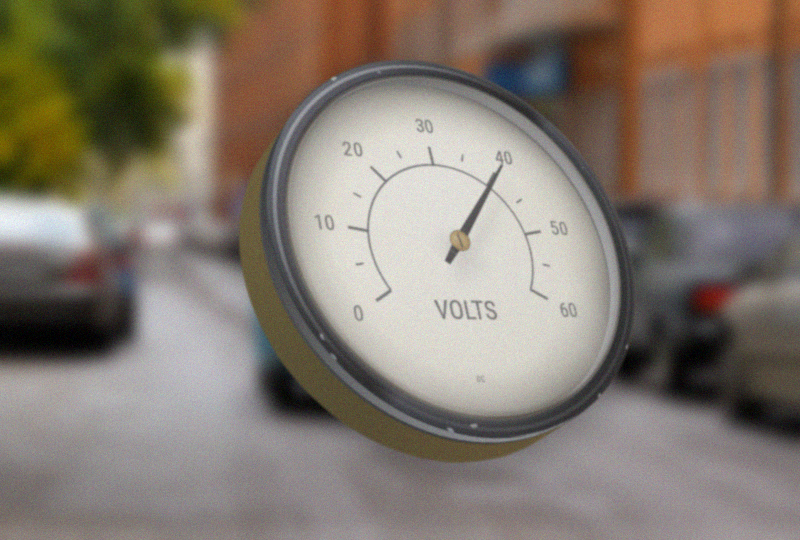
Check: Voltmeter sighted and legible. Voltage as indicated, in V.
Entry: 40 V
